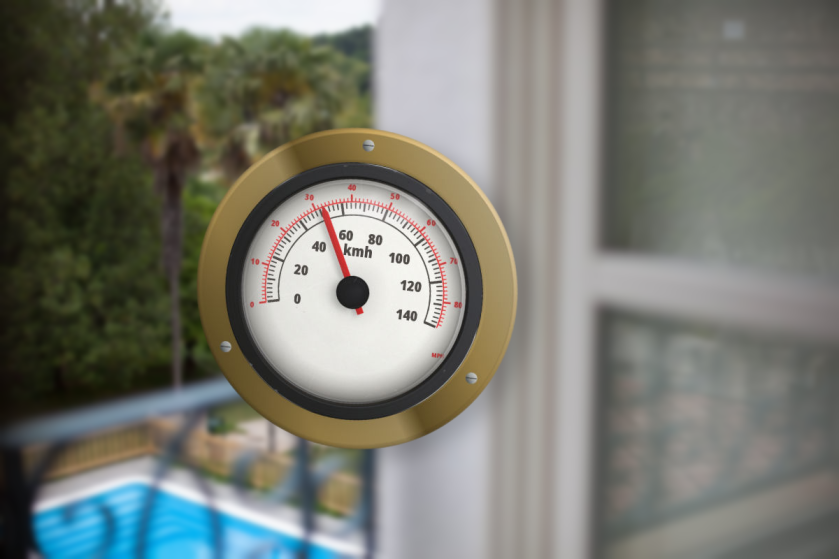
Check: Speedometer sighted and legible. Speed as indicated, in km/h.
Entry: 52 km/h
